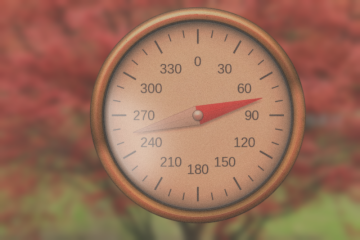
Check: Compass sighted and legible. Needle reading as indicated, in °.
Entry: 75 °
